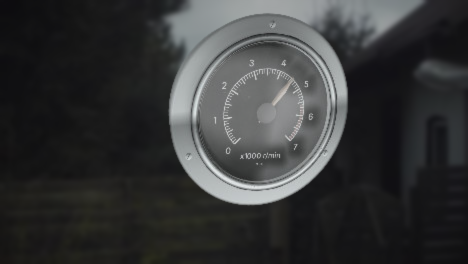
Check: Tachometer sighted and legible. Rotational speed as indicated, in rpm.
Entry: 4500 rpm
